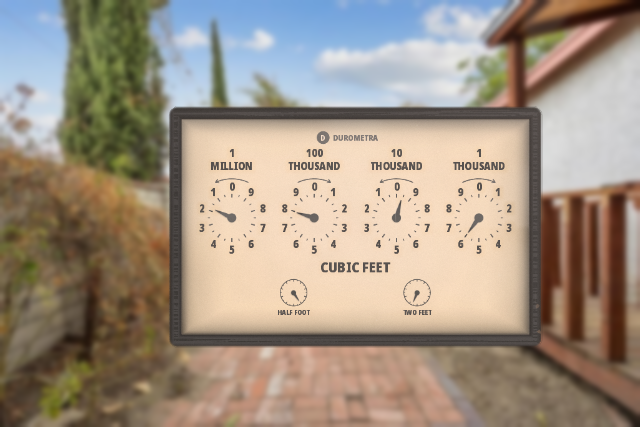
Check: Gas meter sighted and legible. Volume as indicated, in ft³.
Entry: 179600 ft³
